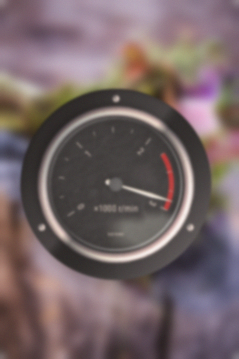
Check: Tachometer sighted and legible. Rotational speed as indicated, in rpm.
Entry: 2875 rpm
